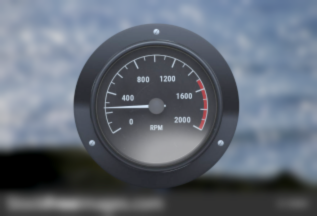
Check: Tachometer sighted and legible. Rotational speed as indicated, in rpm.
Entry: 250 rpm
